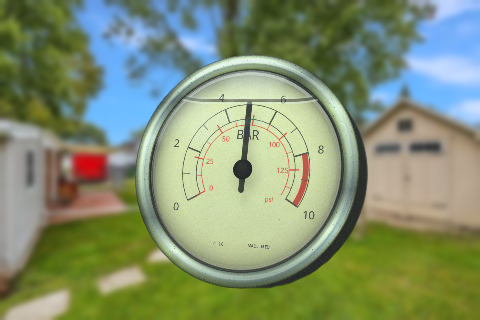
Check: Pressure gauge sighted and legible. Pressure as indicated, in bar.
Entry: 5 bar
